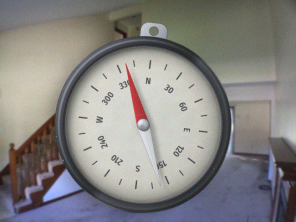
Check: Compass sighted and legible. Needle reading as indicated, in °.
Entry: 337.5 °
